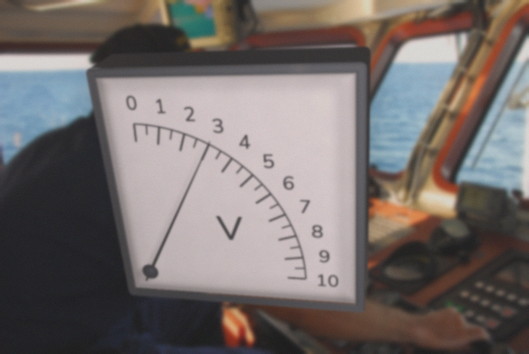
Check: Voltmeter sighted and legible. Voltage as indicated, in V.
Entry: 3 V
